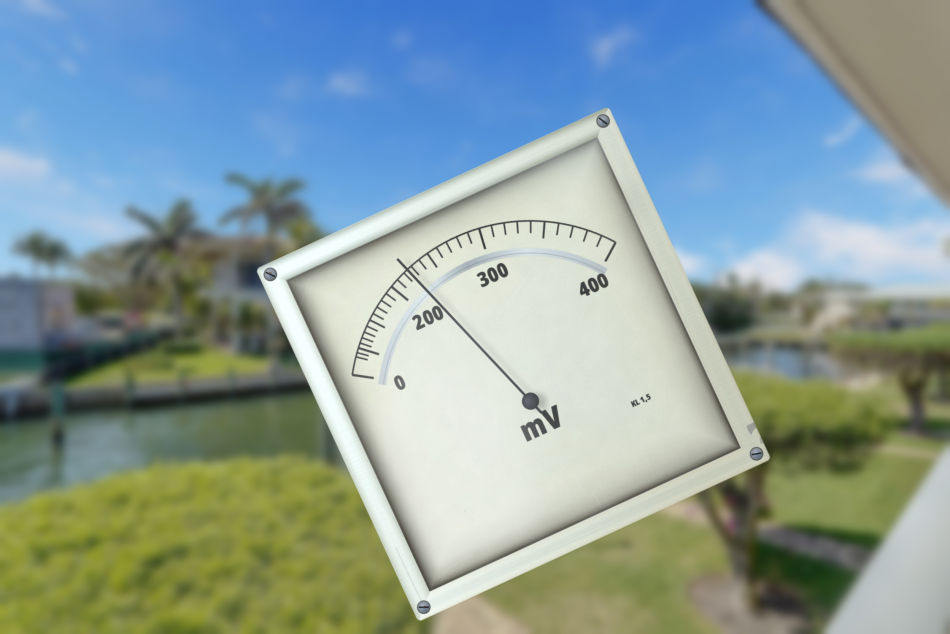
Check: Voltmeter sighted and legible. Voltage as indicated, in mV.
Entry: 225 mV
